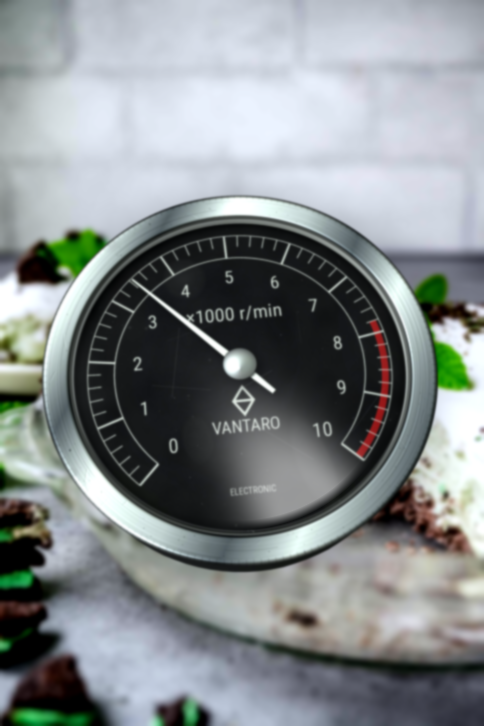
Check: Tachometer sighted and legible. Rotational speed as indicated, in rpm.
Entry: 3400 rpm
